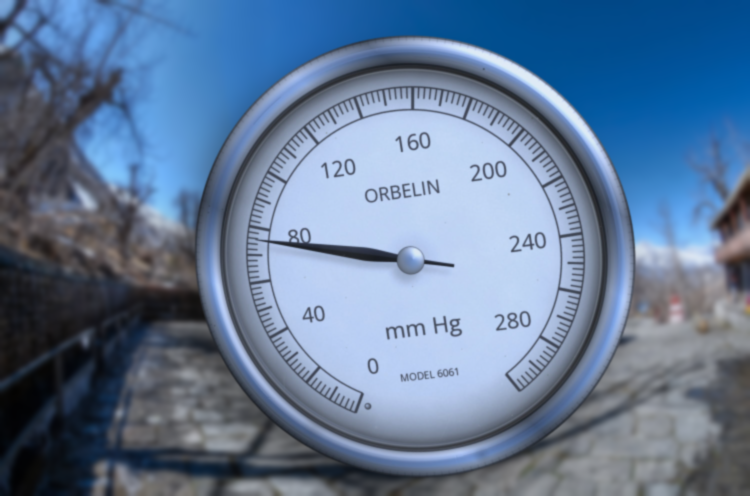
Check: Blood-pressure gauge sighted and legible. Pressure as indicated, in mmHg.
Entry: 76 mmHg
